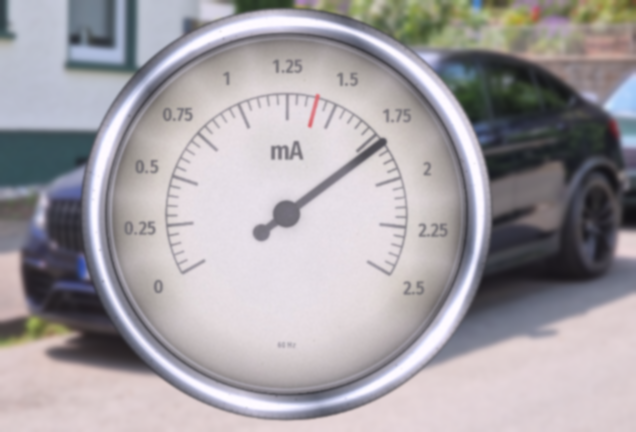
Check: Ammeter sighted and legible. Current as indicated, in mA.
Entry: 1.8 mA
